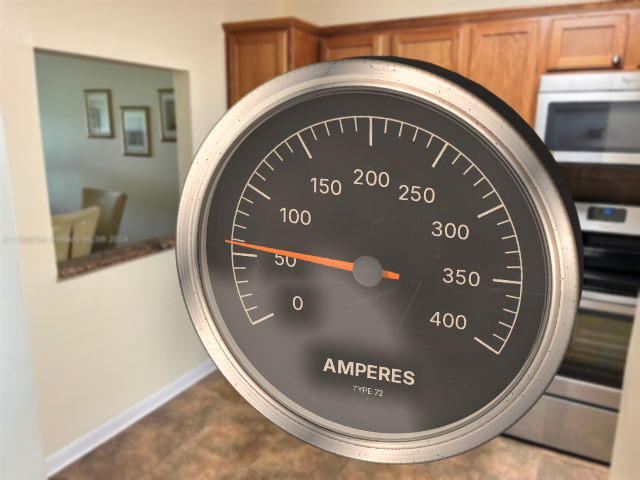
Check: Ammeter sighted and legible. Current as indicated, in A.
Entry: 60 A
